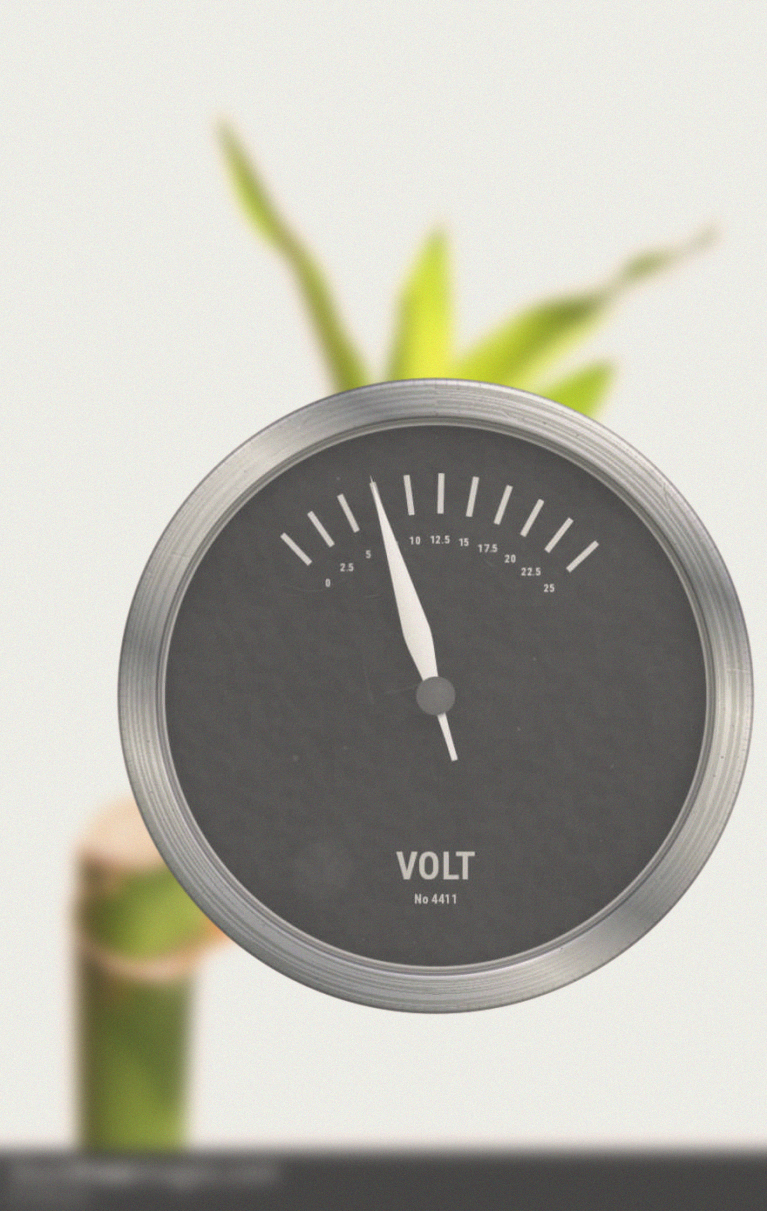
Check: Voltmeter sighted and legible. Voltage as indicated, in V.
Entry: 7.5 V
